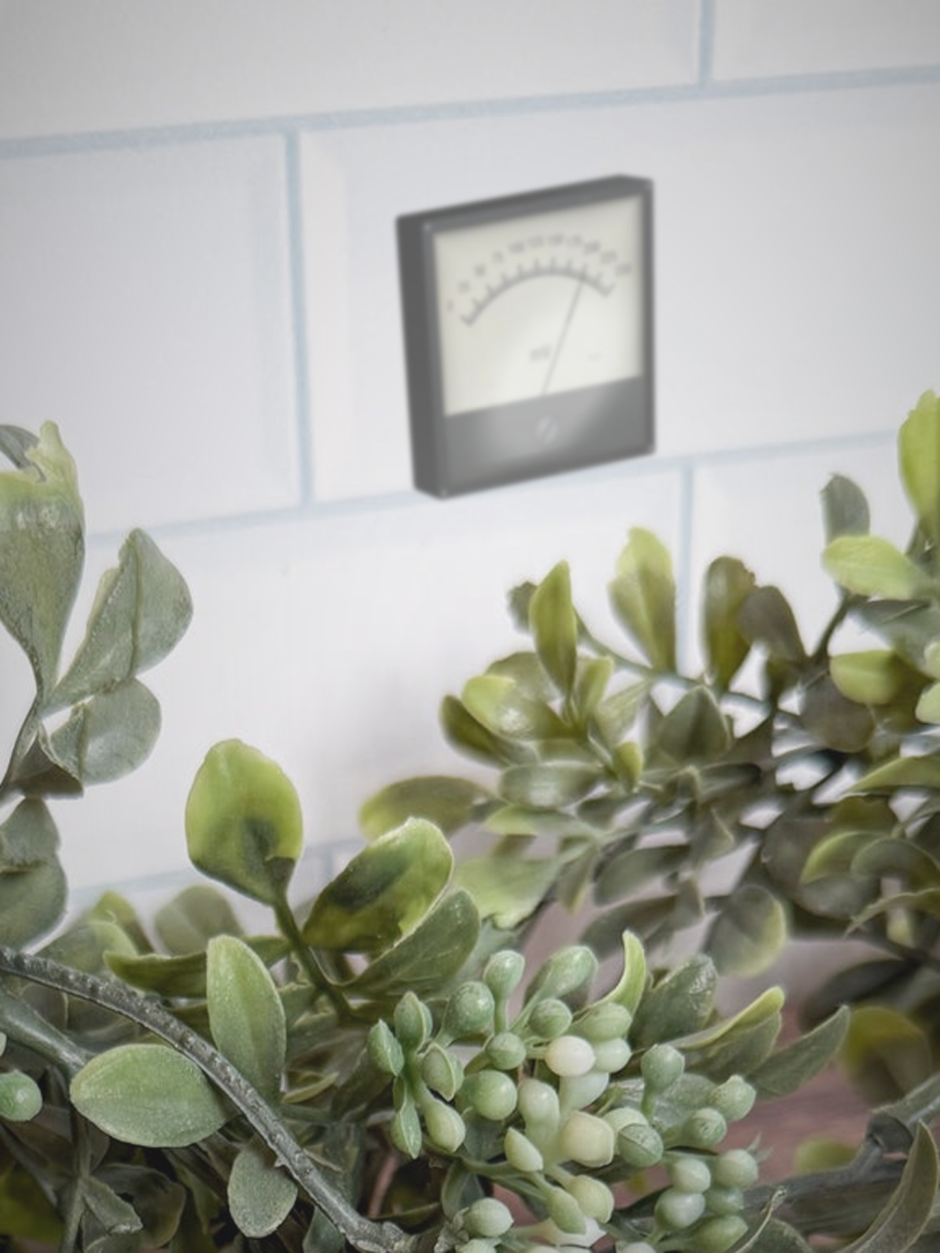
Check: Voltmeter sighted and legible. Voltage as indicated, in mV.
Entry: 200 mV
